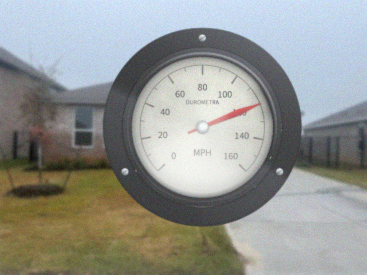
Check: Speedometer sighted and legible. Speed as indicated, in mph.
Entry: 120 mph
